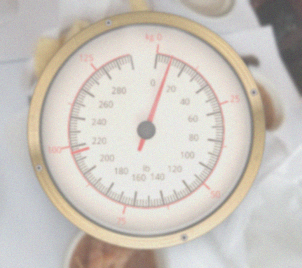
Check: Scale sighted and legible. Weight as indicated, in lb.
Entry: 10 lb
